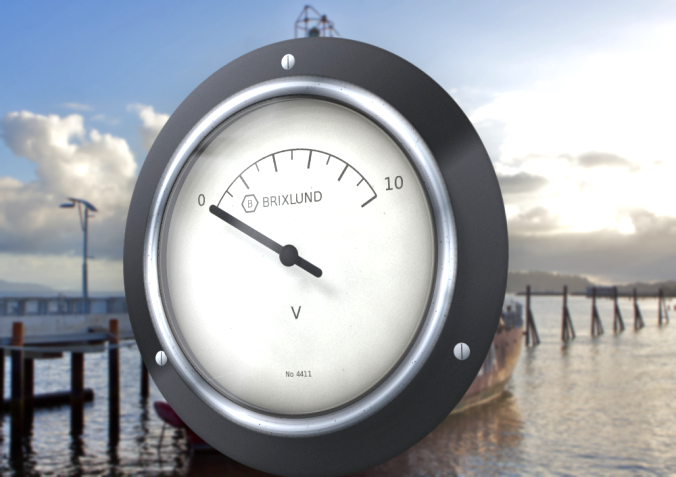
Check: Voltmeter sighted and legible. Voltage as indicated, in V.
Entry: 0 V
